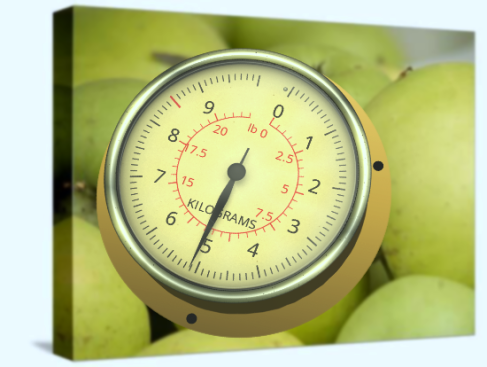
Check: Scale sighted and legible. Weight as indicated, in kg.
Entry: 5.1 kg
